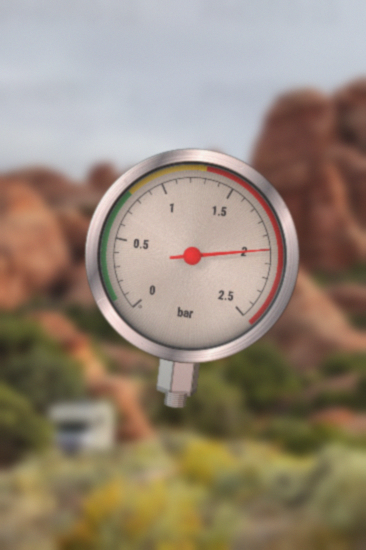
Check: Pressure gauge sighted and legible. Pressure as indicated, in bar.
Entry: 2 bar
